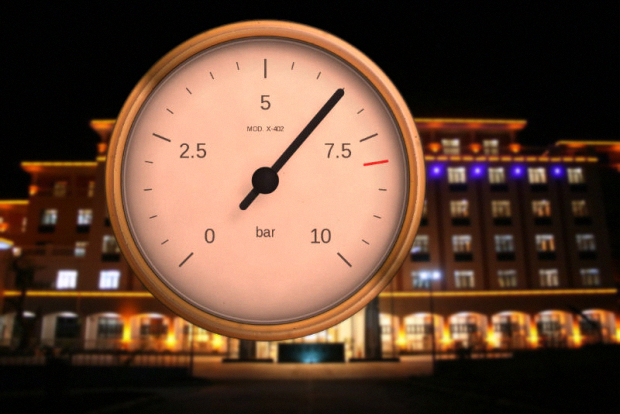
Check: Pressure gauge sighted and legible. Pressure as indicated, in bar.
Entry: 6.5 bar
